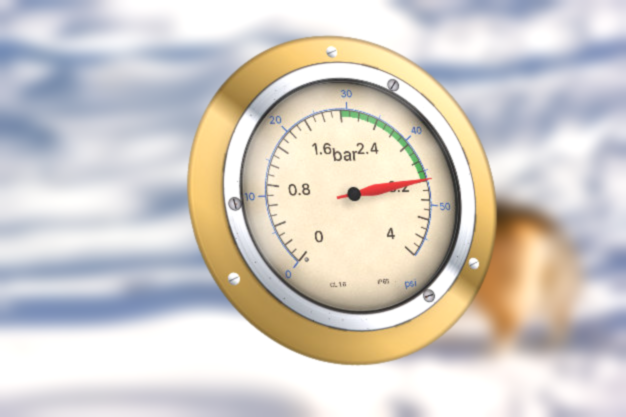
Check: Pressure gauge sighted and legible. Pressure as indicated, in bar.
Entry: 3.2 bar
